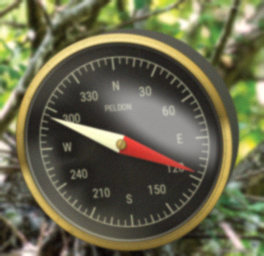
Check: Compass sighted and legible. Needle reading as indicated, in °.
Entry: 115 °
